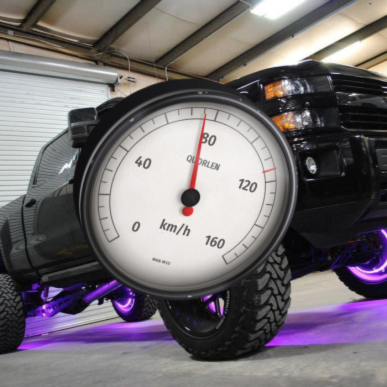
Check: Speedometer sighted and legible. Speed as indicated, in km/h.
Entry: 75 km/h
